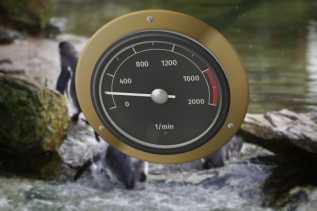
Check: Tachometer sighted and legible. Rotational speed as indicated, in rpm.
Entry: 200 rpm
